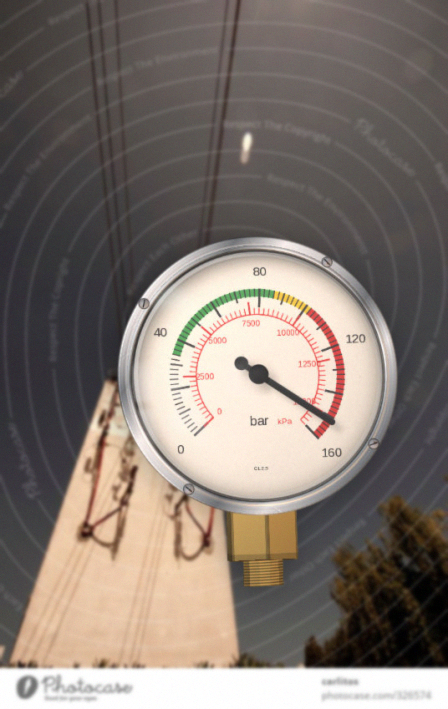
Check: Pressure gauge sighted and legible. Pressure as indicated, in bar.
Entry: 152 bar
